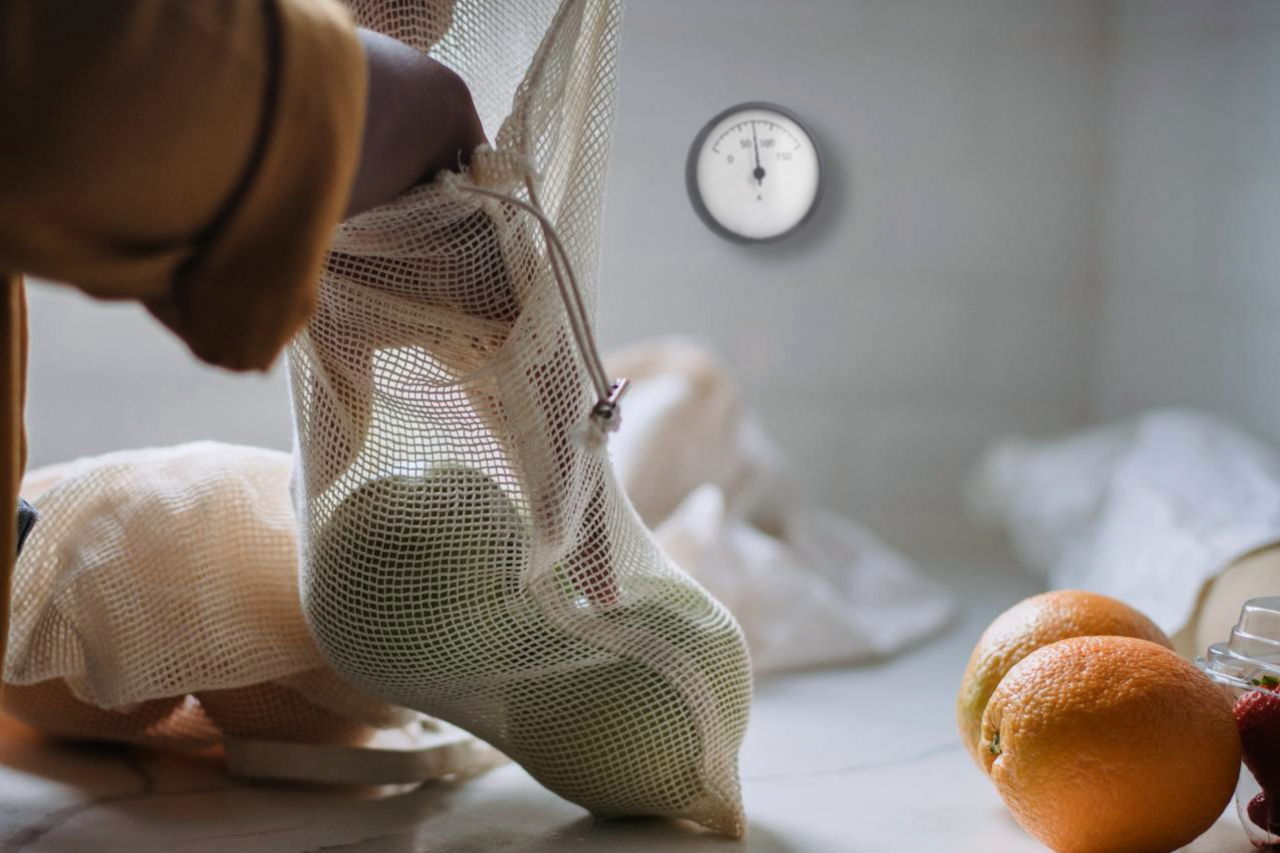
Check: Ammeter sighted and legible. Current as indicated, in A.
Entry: 70 A
